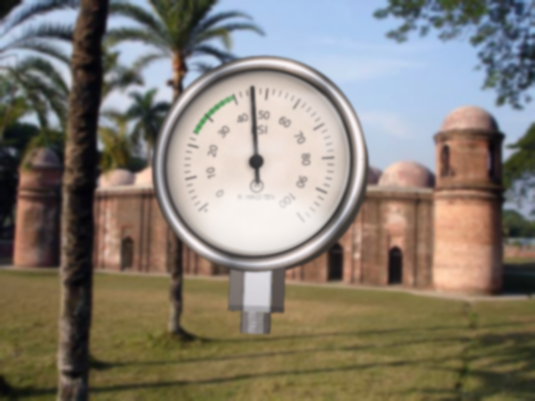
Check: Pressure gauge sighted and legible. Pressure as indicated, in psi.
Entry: 46 psi
